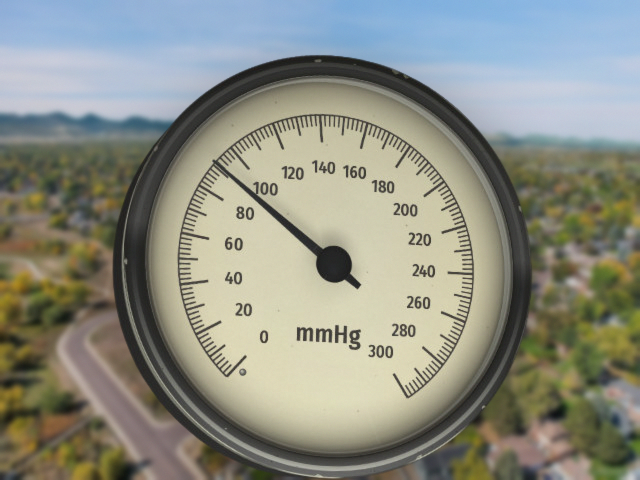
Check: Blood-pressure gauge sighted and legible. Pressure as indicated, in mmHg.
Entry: 90 mmHg
